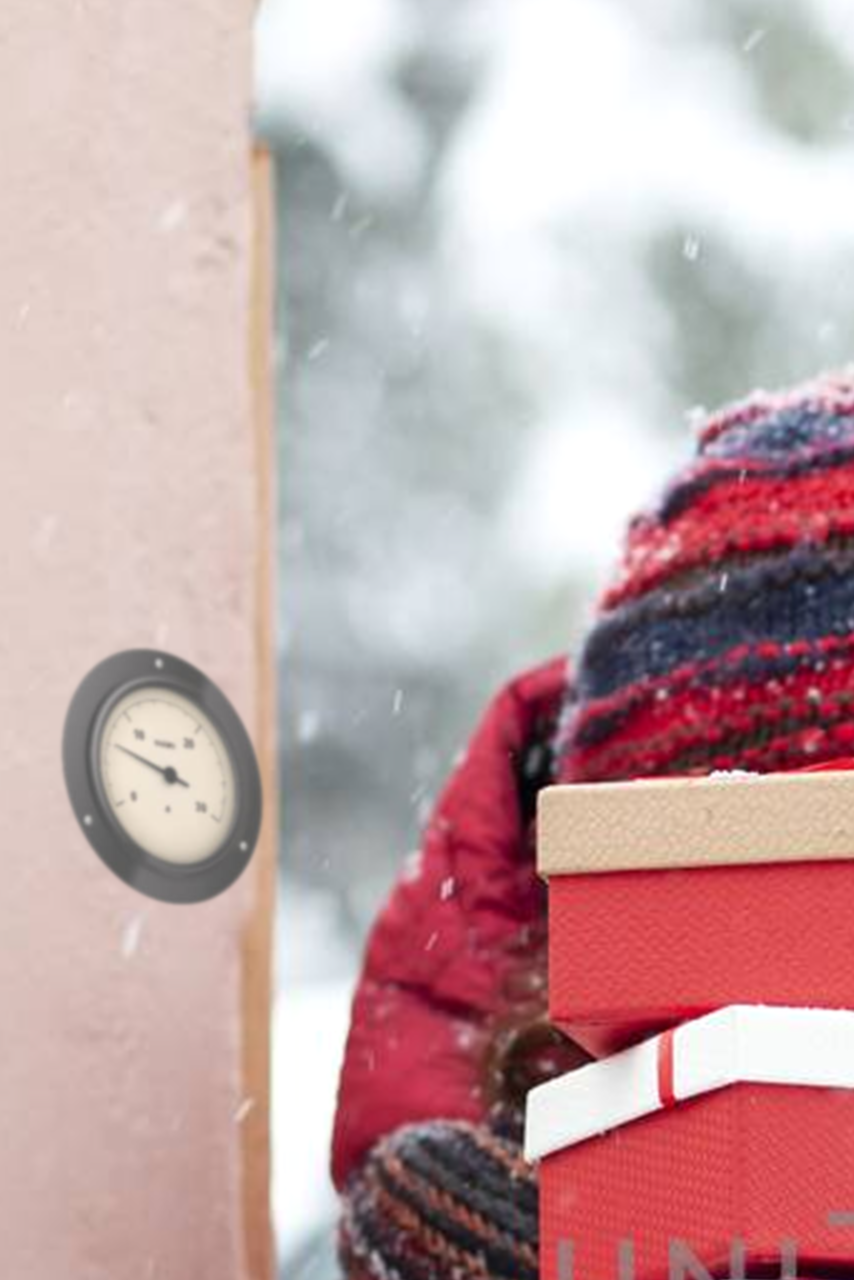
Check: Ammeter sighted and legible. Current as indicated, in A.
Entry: 6 A
